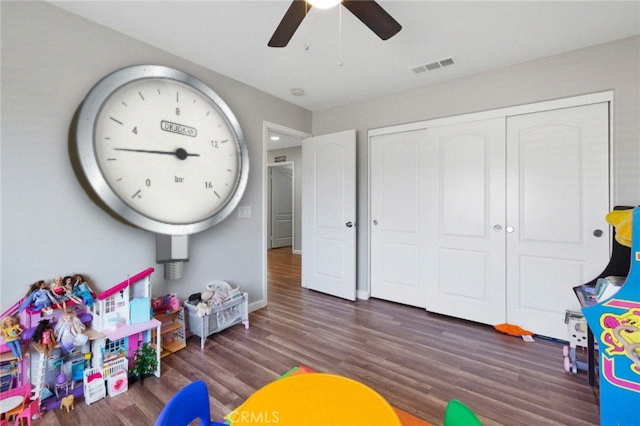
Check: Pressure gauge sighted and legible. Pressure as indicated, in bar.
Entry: 2.5 bar
